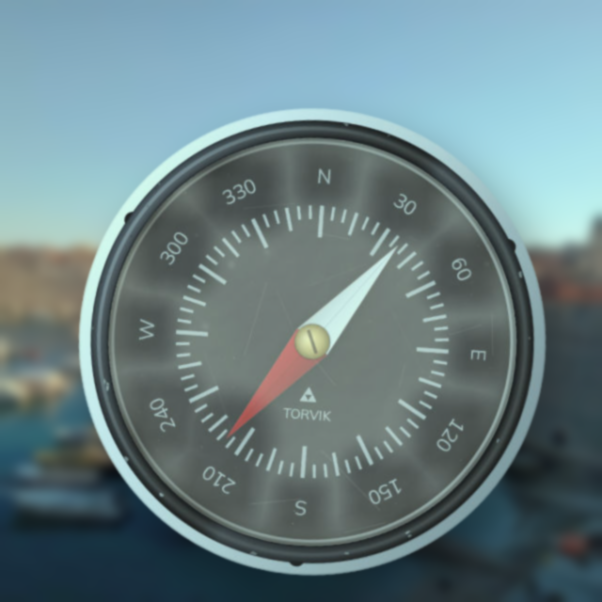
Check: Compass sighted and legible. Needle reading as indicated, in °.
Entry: 217.5 °
